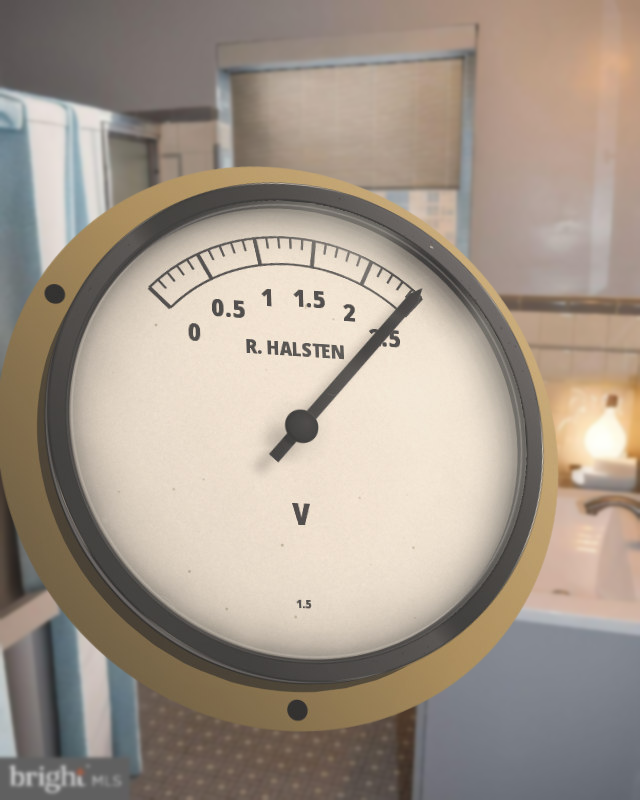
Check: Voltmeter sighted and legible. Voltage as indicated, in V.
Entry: 2.45 V
